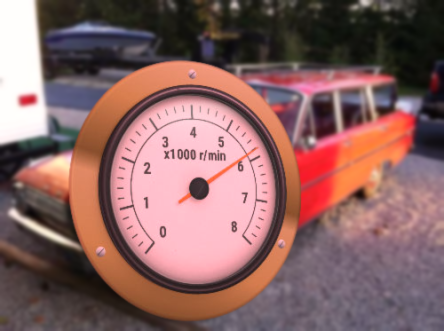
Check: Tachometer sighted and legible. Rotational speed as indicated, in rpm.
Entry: 5800 rpm
